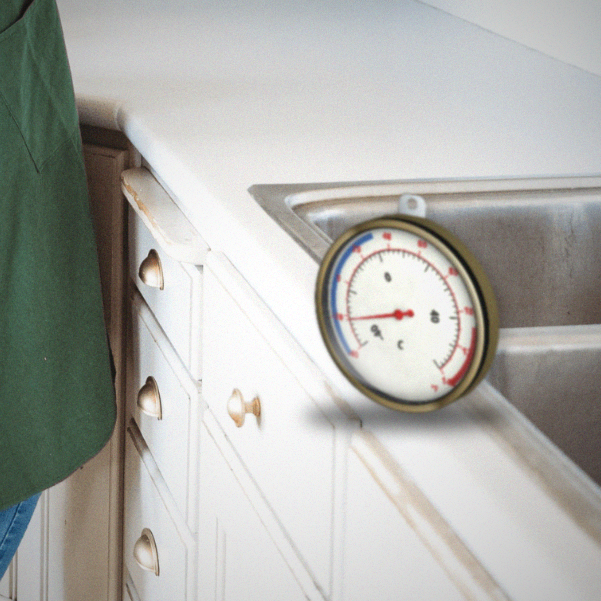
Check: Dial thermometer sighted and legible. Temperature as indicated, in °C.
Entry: -30 °C
